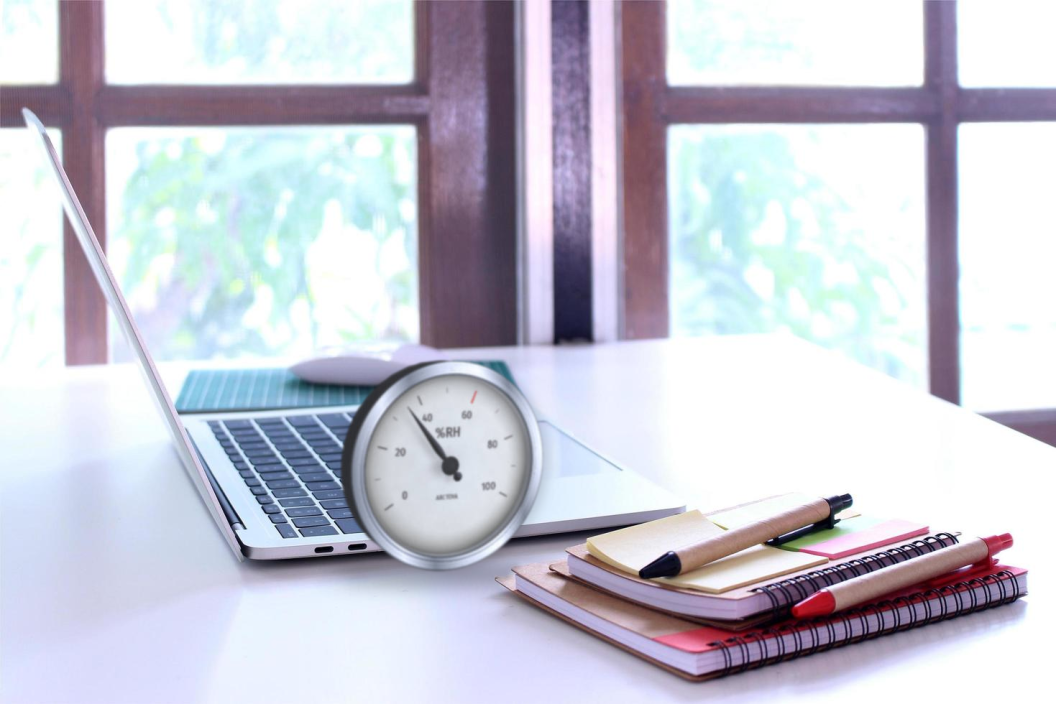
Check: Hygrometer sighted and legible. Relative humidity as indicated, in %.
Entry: 35 %
